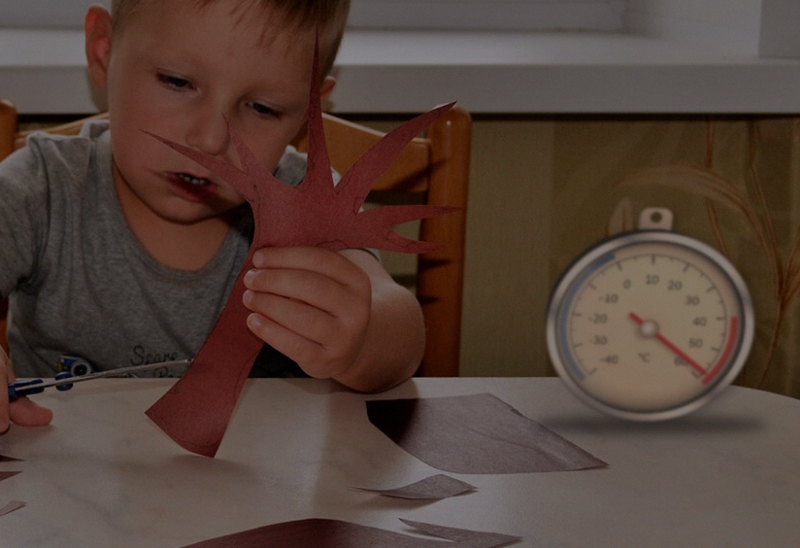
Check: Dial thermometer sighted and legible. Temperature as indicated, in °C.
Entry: 57.5 °C
